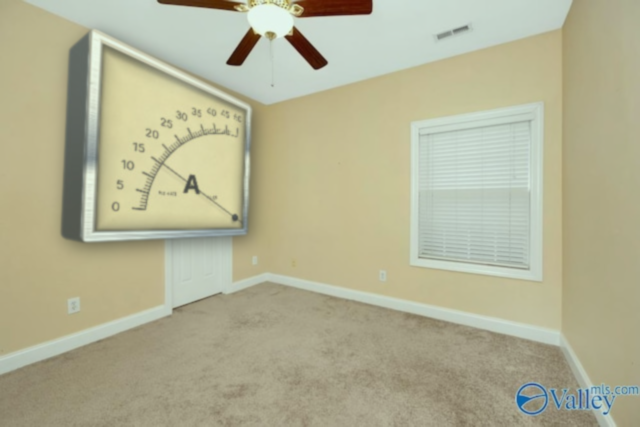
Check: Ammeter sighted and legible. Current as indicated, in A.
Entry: 15 A
